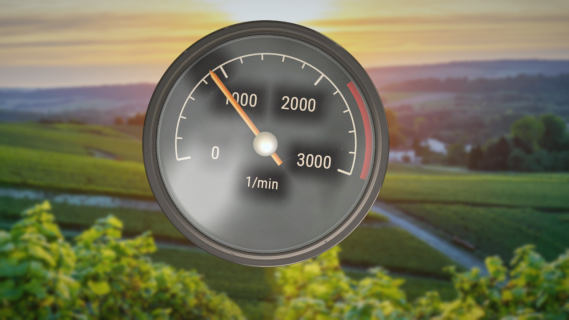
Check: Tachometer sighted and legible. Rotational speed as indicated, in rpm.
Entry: 900 rpm
